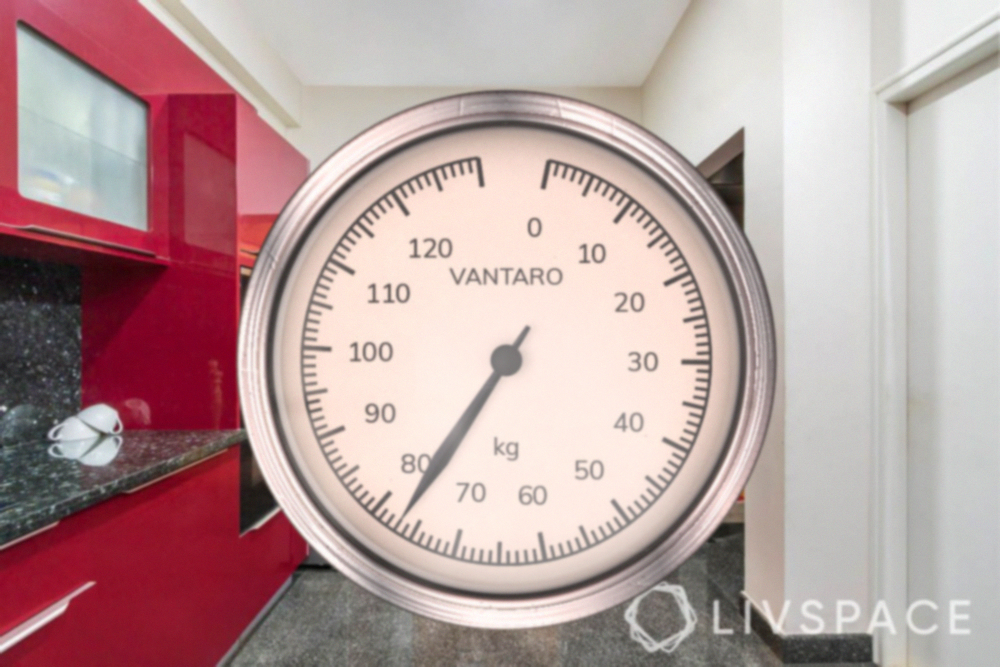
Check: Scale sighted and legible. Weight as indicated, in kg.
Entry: 77 kg
